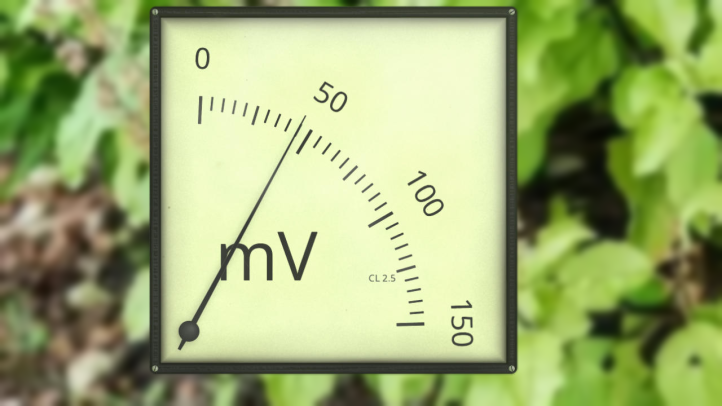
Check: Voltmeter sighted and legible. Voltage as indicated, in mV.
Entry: 45 mV
